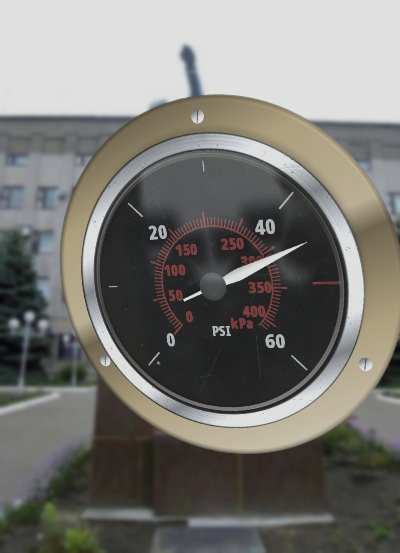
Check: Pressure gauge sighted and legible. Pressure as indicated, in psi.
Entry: 45 psi
